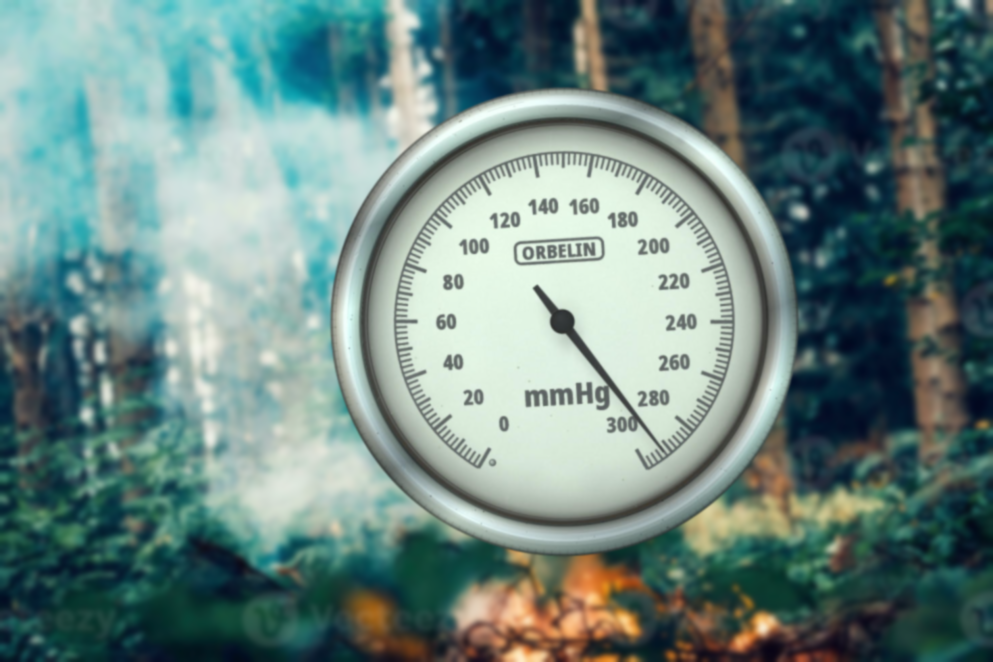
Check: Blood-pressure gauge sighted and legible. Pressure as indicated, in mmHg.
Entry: 292 mmHg
